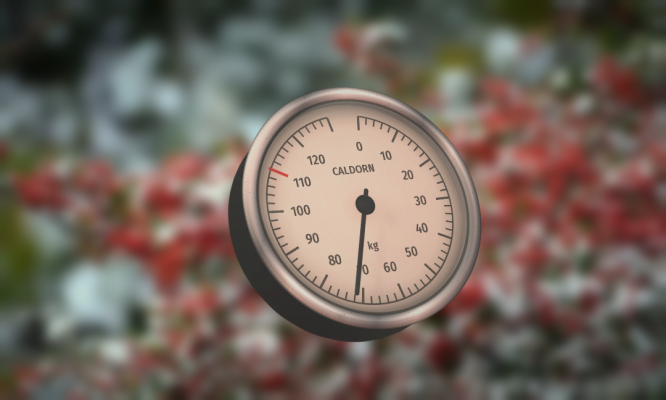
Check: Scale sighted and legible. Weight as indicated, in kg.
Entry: 72 kg
